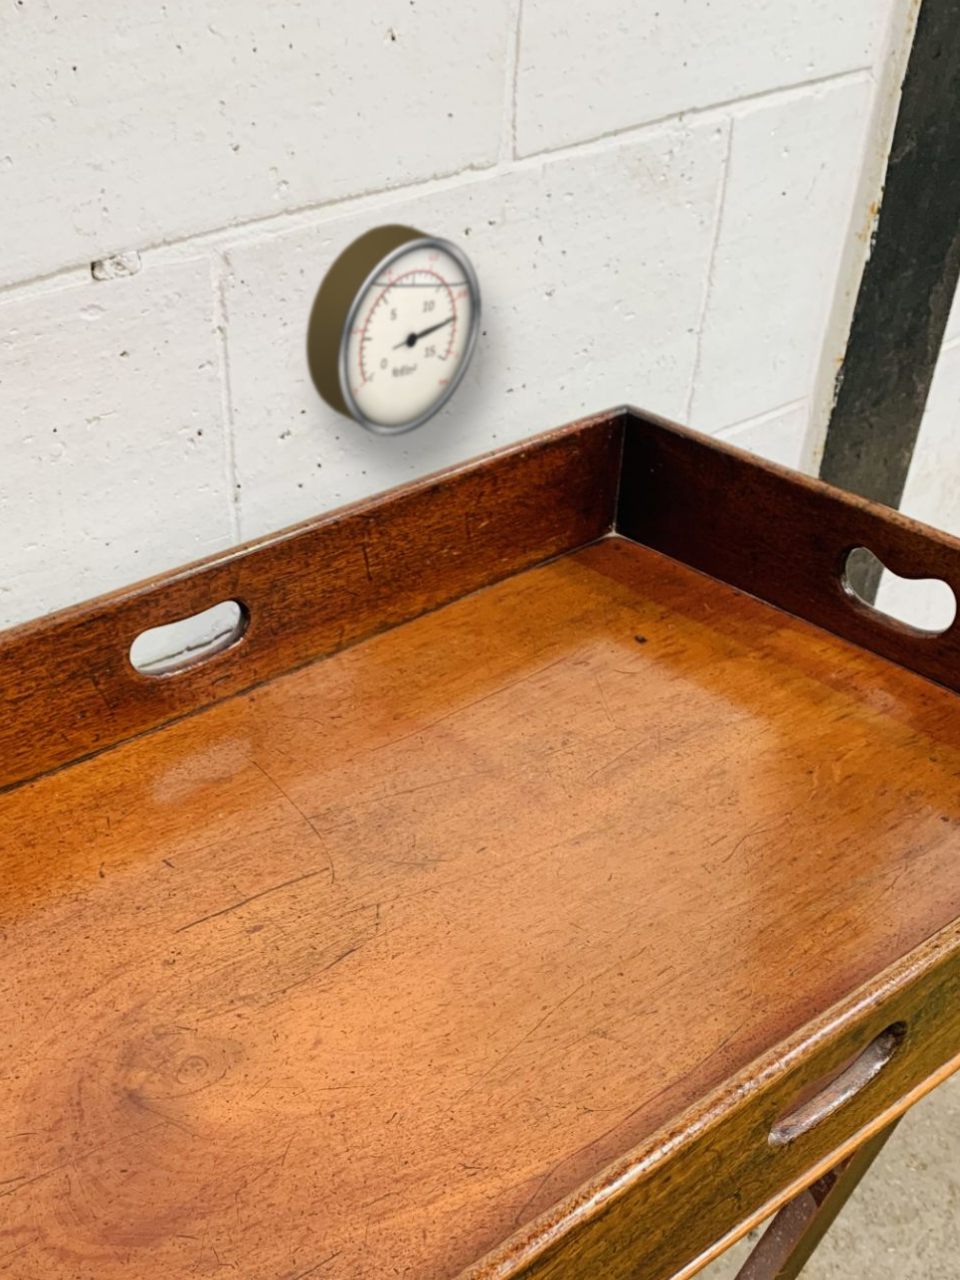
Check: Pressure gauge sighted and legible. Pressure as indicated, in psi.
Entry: 12.5 psi
